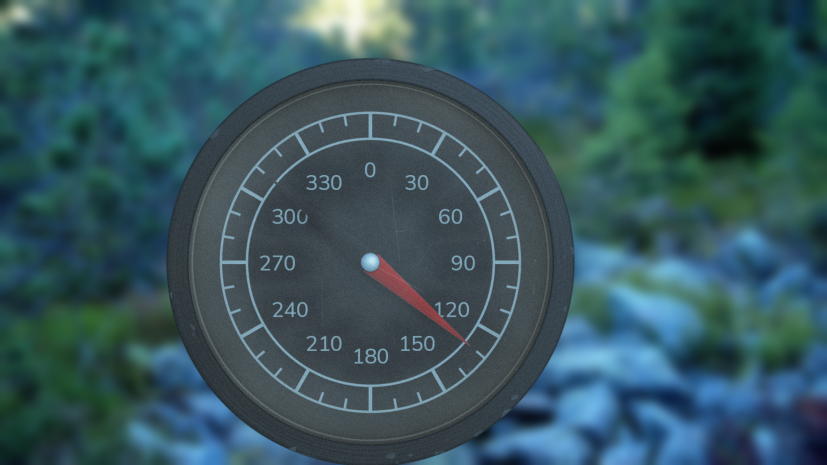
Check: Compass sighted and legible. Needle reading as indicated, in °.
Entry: 130 °
